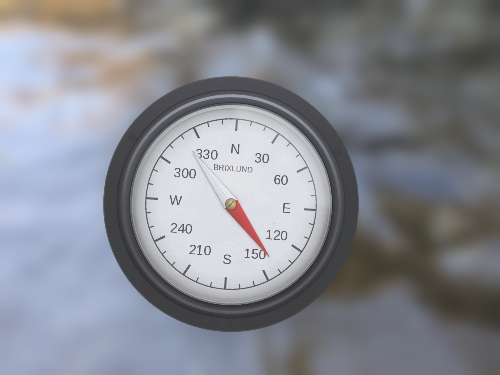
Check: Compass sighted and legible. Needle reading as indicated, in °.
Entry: 140 °
